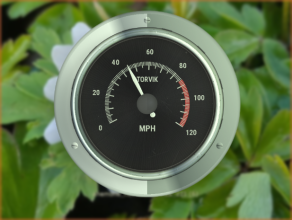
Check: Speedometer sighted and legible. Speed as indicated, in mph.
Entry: 45 mph
